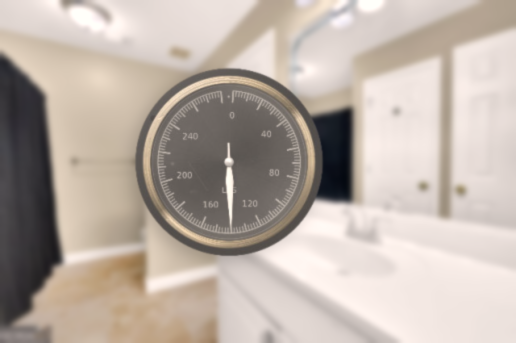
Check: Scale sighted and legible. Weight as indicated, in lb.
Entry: 140 lb
